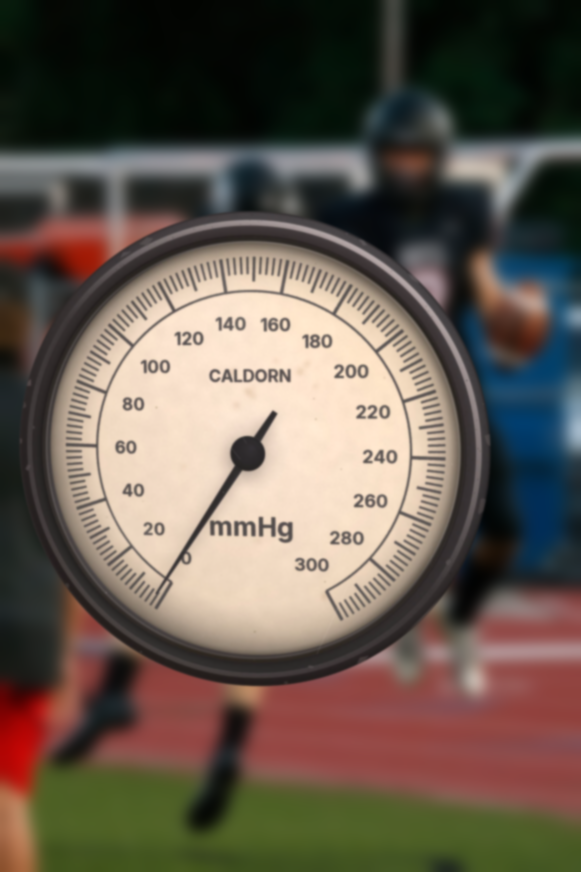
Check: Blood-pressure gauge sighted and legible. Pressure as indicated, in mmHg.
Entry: 2 mmHg
